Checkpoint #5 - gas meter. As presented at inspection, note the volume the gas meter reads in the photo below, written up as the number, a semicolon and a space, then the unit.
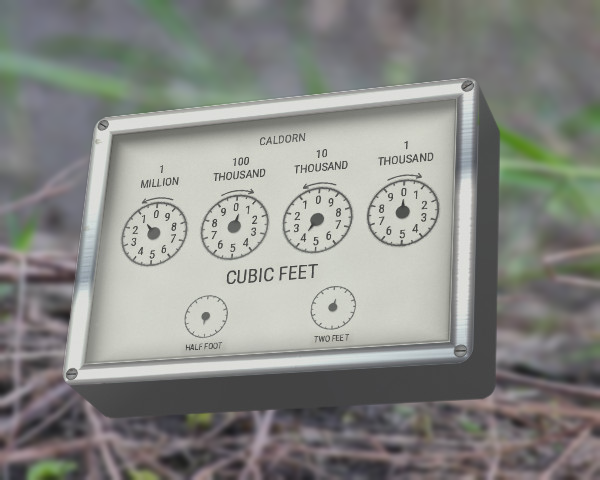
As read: 104000; ft³
